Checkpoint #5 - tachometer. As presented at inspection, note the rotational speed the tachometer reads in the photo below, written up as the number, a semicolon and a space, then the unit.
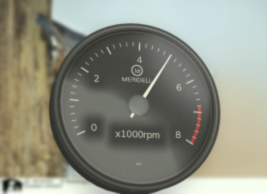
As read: 5000; rpm
